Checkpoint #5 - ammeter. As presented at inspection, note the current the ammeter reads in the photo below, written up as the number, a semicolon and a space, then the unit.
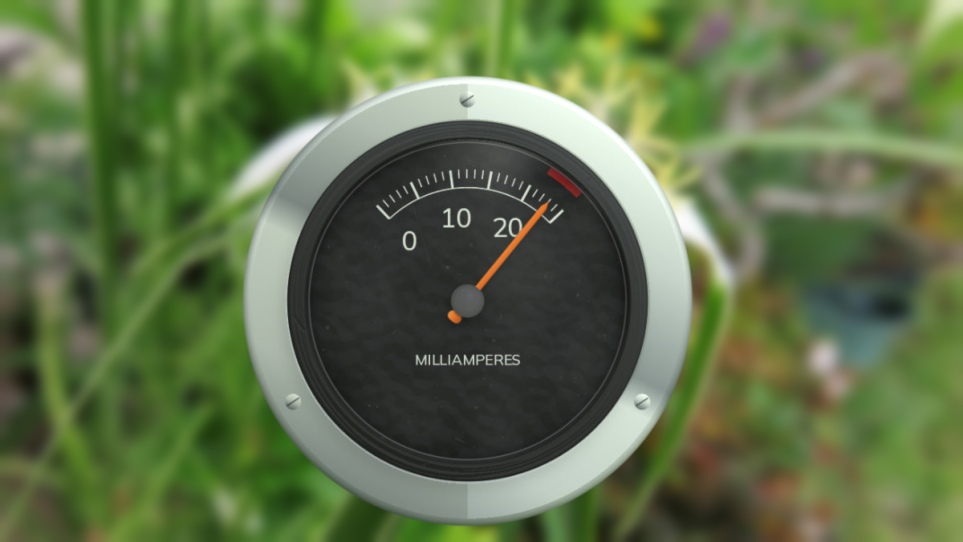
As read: 23; mA
